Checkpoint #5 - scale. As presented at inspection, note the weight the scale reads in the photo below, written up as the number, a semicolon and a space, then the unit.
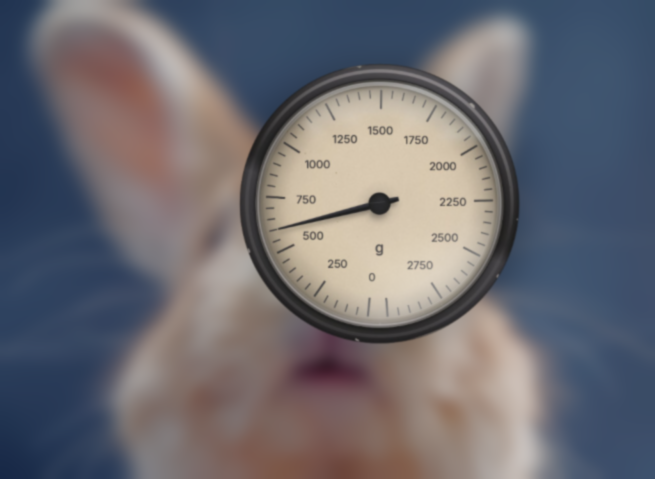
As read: 600; g
